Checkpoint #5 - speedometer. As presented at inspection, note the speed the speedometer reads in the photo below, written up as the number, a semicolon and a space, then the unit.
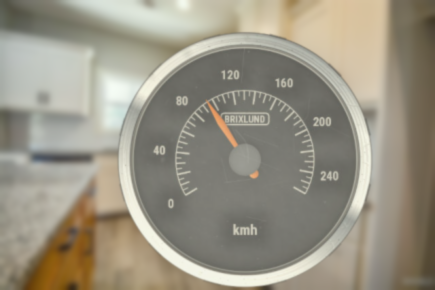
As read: 95; km/h
